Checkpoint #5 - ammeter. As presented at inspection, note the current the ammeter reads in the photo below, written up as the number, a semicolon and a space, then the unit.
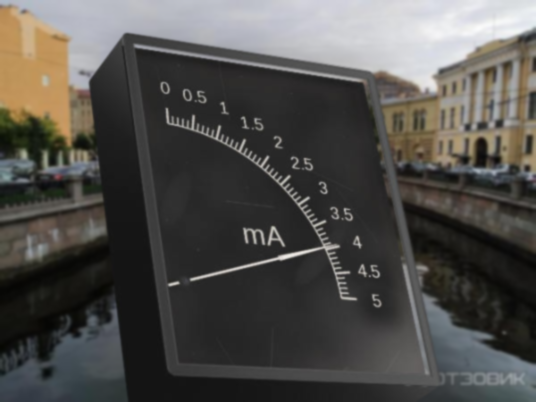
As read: 4; mA
